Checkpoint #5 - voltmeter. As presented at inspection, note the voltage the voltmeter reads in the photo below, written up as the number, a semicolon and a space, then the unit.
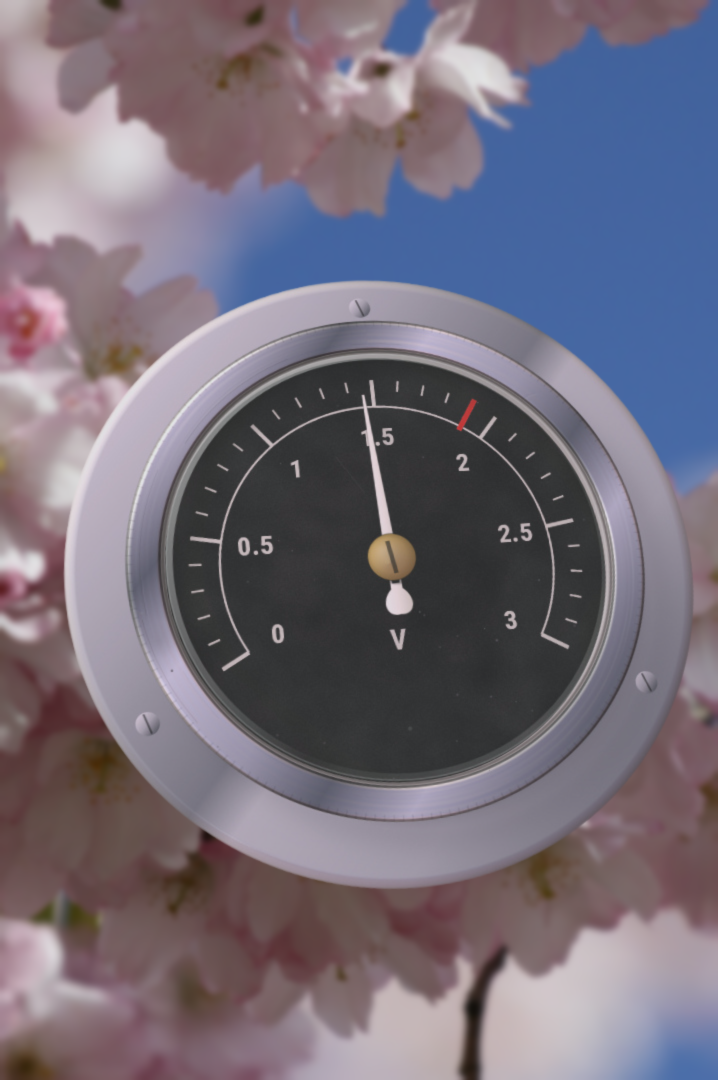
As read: 1.45; V
